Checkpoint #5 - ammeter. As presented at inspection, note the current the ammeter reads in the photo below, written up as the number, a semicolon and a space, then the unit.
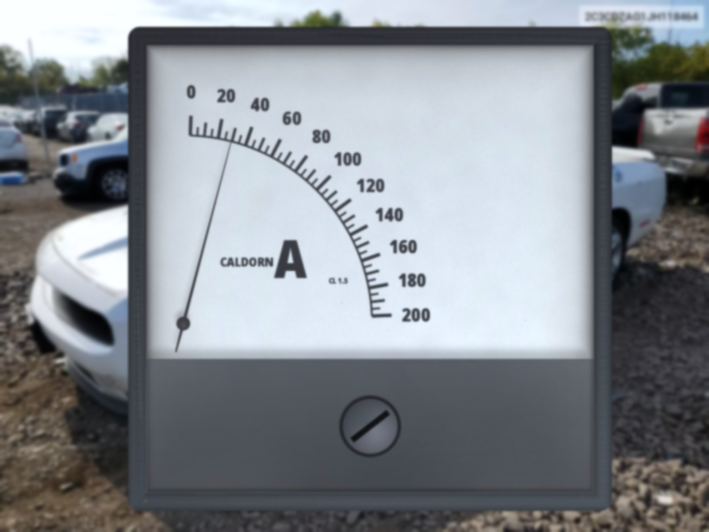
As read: 30; A
